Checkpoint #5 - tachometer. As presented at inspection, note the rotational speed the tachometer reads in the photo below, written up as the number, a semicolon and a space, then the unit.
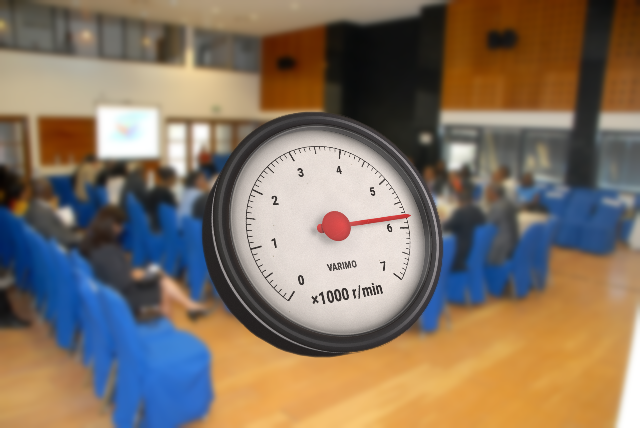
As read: 5800; rpm
